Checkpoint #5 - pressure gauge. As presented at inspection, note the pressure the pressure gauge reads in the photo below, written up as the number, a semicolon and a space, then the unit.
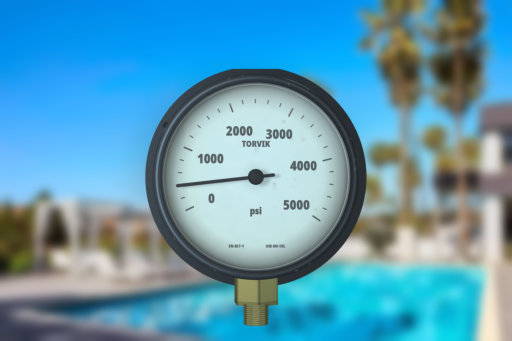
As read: 400; psi
